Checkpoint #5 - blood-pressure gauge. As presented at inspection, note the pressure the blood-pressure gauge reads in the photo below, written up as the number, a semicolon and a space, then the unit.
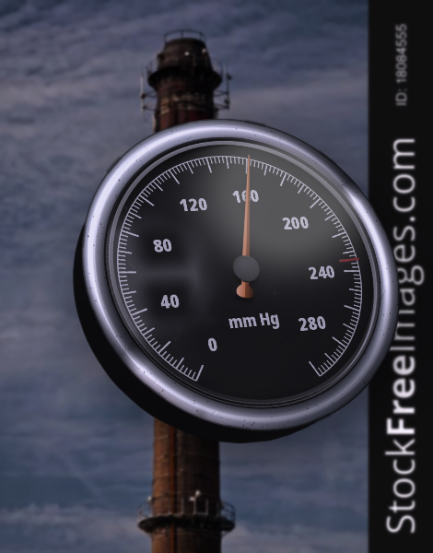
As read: 160; mmHg
